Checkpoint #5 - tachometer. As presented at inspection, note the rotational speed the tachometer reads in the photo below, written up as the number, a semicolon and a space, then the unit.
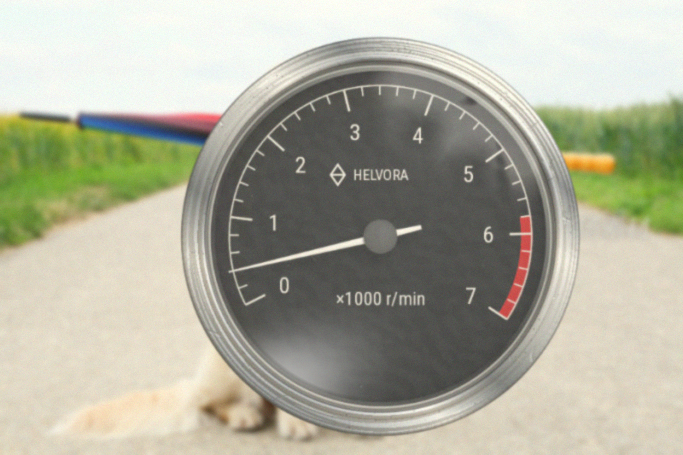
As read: 400; rpm
